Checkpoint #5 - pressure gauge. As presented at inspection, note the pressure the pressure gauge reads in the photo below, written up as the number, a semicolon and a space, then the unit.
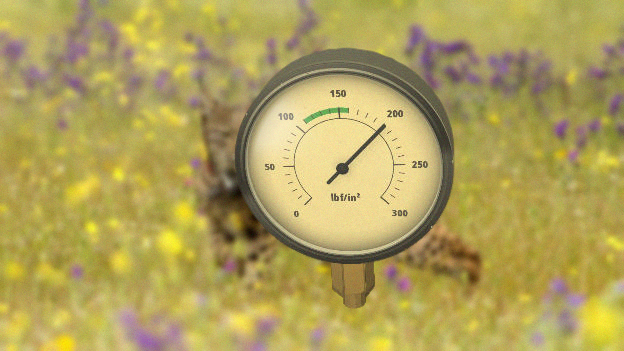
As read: 200; psi
